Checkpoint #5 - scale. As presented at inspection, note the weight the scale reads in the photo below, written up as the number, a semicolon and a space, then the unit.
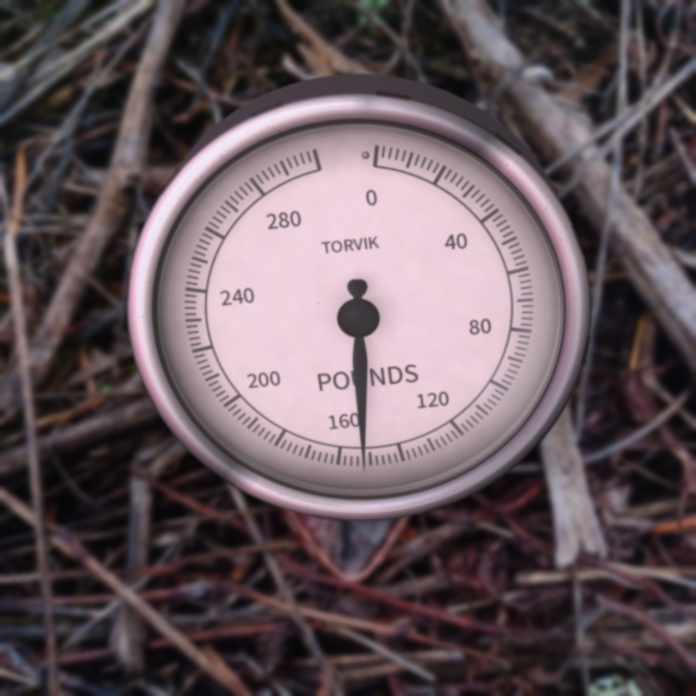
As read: 152; lb
